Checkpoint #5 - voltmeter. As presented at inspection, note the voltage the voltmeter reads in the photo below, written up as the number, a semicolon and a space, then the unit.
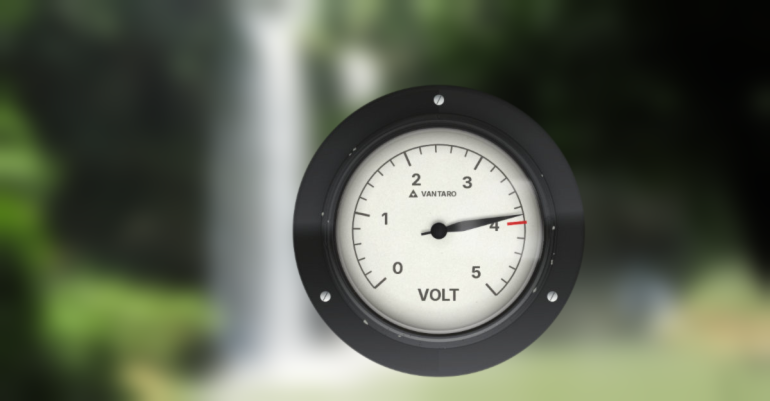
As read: 3.9; V
